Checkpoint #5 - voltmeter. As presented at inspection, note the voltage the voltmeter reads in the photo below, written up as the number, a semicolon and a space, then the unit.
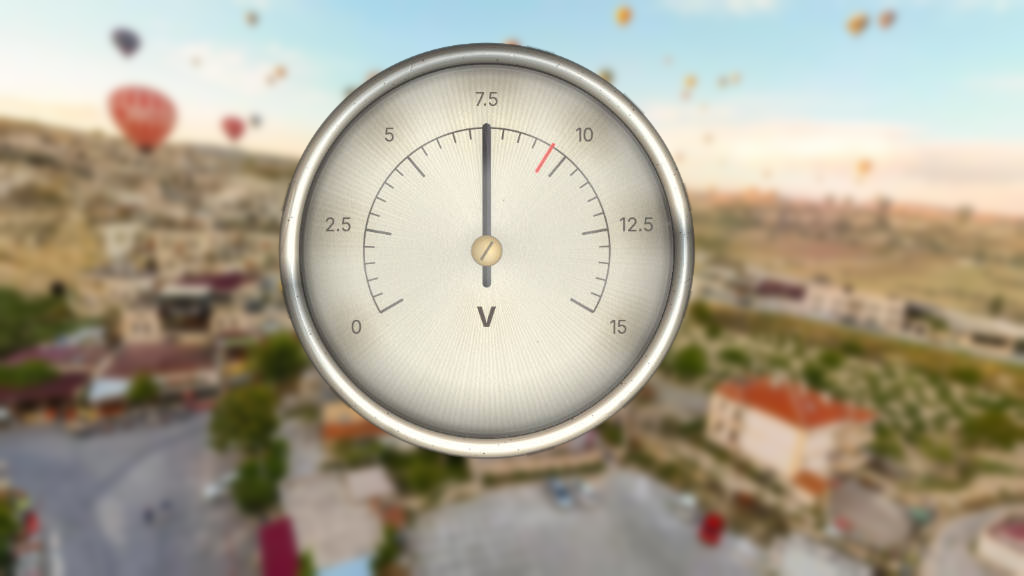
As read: 7.5; V
